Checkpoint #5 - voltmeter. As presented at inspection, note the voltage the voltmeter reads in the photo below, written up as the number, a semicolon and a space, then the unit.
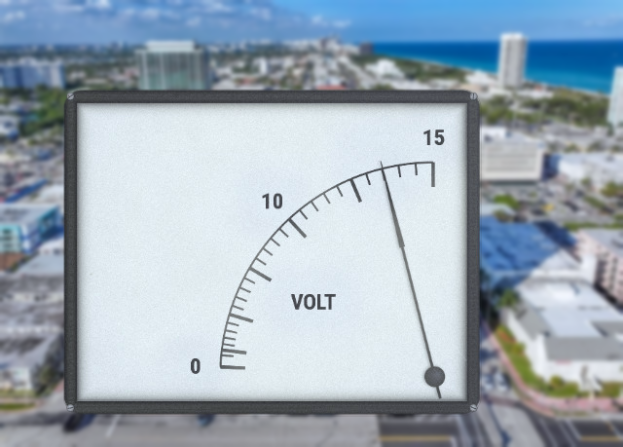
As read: 13.5; V
